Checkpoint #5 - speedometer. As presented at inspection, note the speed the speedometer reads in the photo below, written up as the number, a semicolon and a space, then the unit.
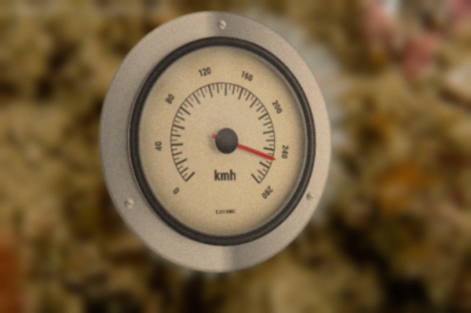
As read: 250; km/h
